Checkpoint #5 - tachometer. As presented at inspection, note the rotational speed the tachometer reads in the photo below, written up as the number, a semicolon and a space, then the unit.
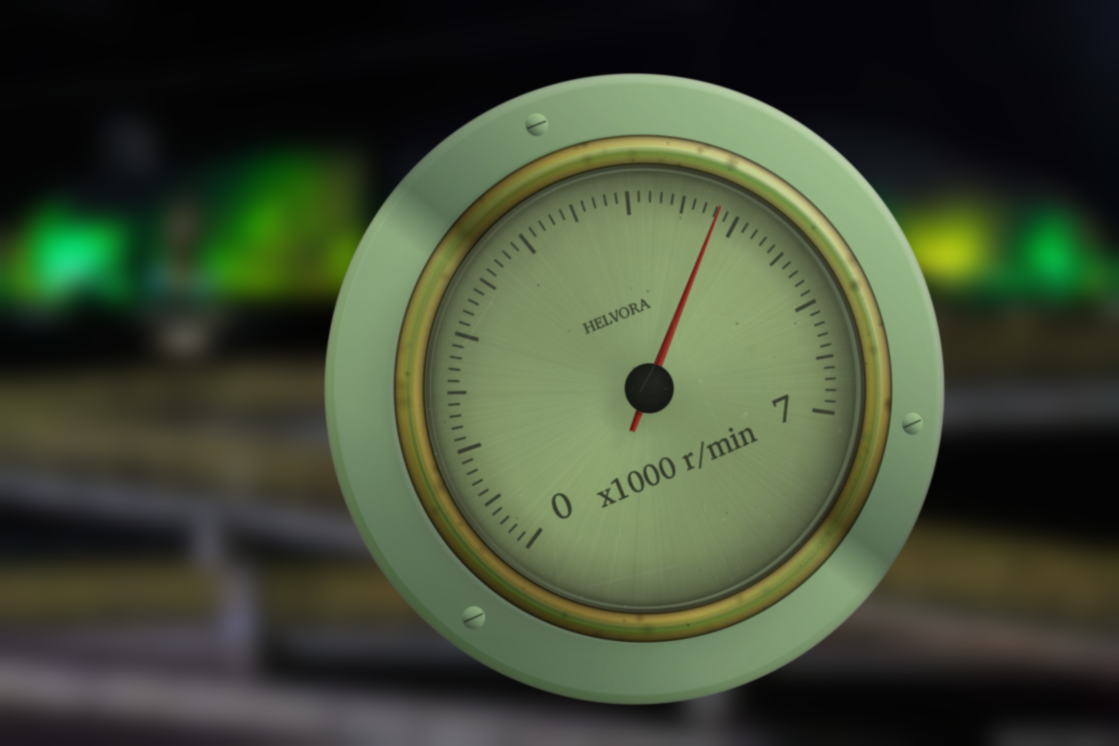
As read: 4800; rpm
